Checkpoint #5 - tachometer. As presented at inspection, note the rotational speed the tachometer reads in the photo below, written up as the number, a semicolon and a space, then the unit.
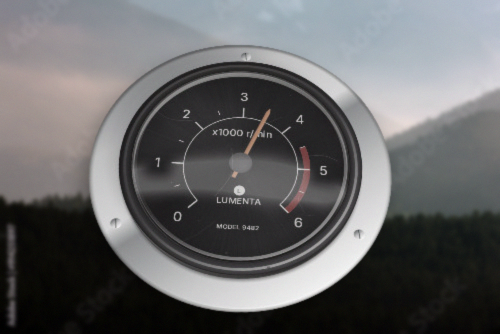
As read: 3500; rpm
